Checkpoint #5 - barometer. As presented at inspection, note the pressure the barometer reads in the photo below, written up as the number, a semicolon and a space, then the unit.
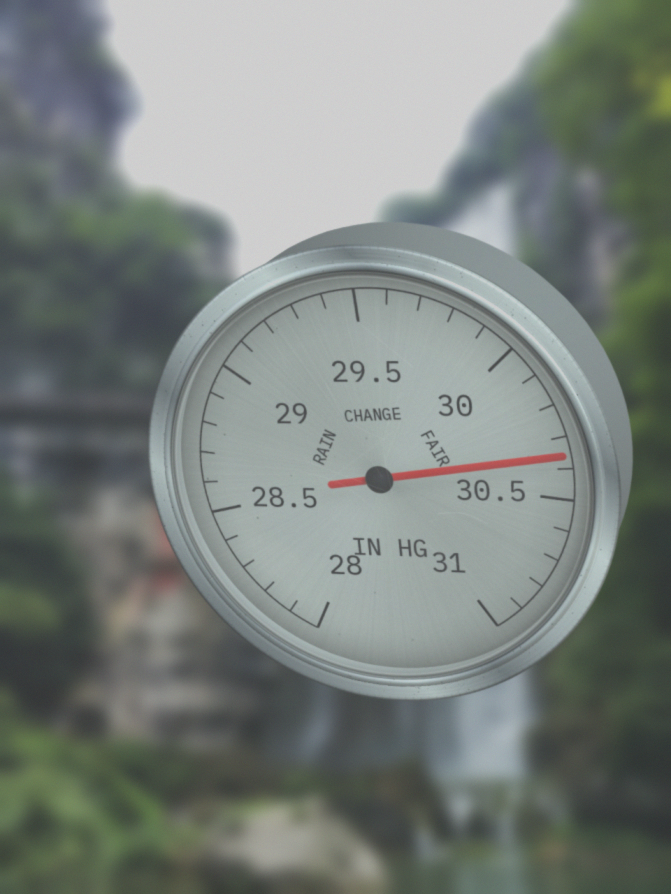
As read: 30.35; inHg
